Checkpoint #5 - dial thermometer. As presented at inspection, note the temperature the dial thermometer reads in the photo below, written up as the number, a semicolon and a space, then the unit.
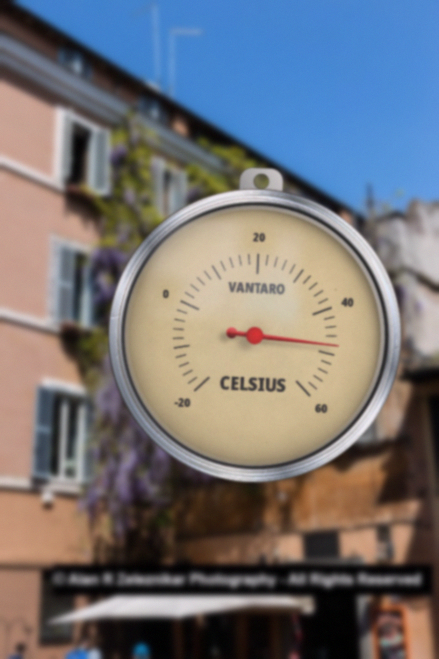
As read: 48; °C
